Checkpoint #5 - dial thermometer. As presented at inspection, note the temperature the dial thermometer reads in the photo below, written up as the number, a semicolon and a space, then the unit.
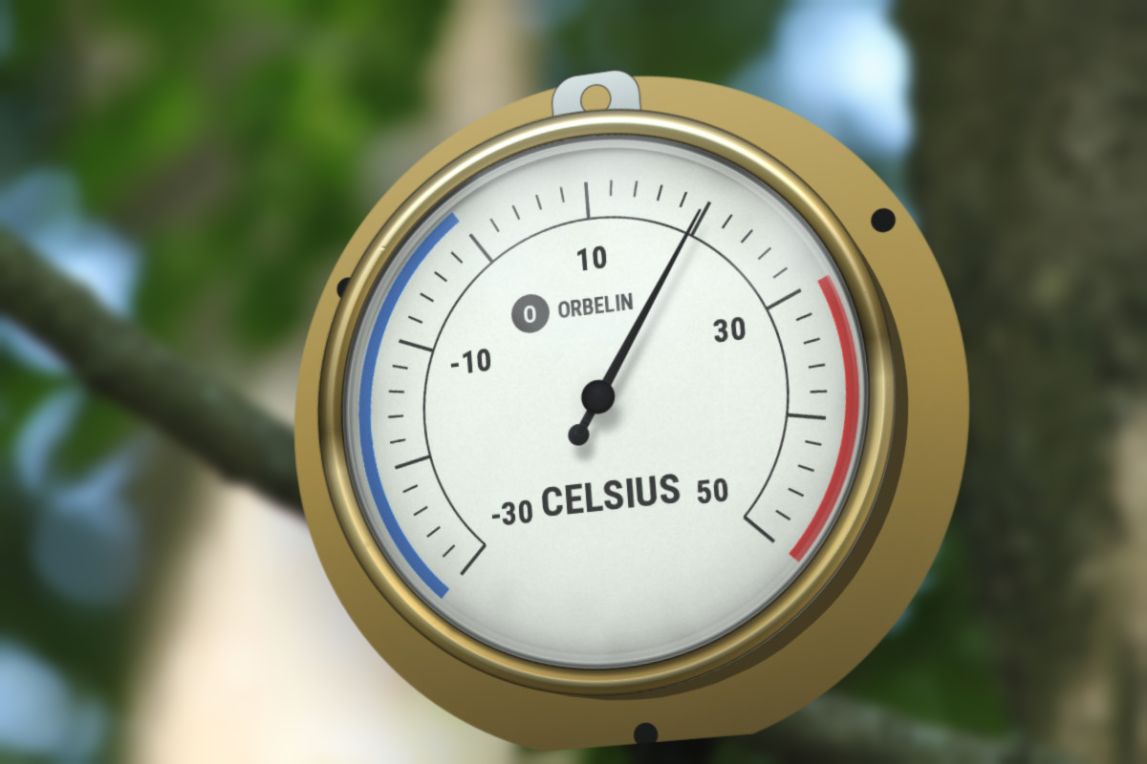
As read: 20; °C
